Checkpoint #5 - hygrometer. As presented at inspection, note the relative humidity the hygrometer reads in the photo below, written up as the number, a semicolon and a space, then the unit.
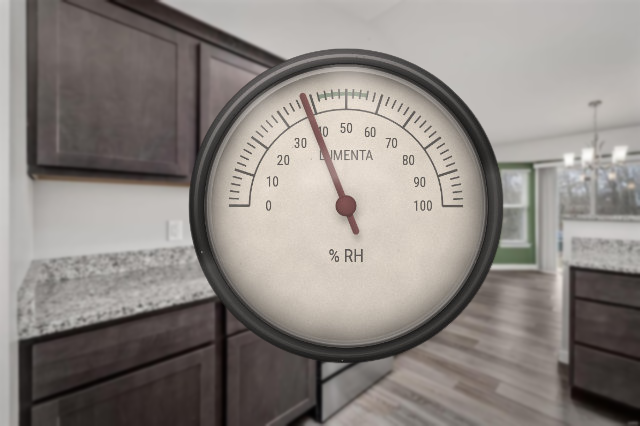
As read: 38; %
